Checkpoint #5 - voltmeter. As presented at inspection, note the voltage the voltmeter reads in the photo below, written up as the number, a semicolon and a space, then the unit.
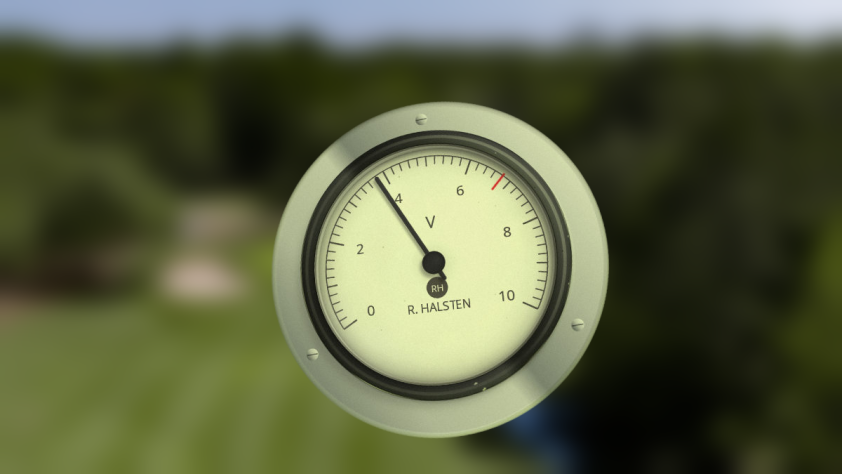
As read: 3.8; V
